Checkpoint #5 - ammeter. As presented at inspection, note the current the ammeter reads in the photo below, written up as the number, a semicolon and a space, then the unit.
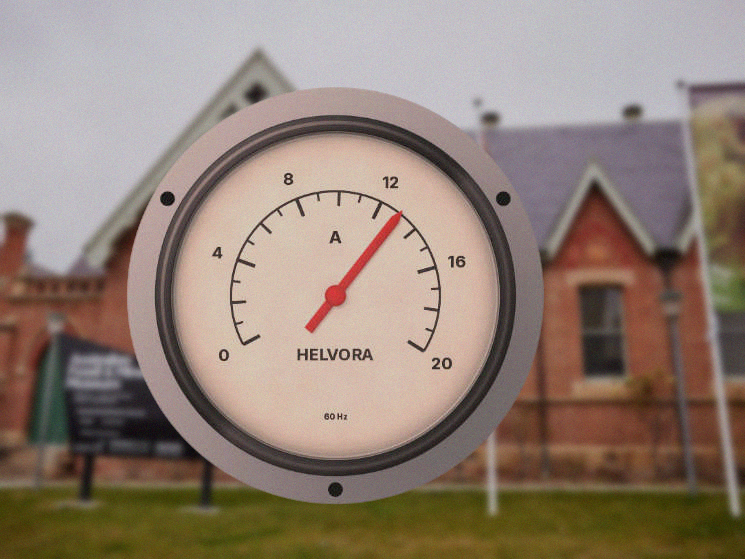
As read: 13; A
